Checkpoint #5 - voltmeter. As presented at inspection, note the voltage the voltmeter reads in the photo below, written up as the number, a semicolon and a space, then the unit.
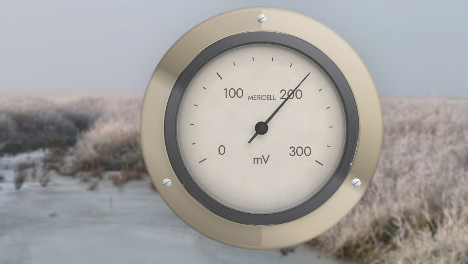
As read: 200; mV
